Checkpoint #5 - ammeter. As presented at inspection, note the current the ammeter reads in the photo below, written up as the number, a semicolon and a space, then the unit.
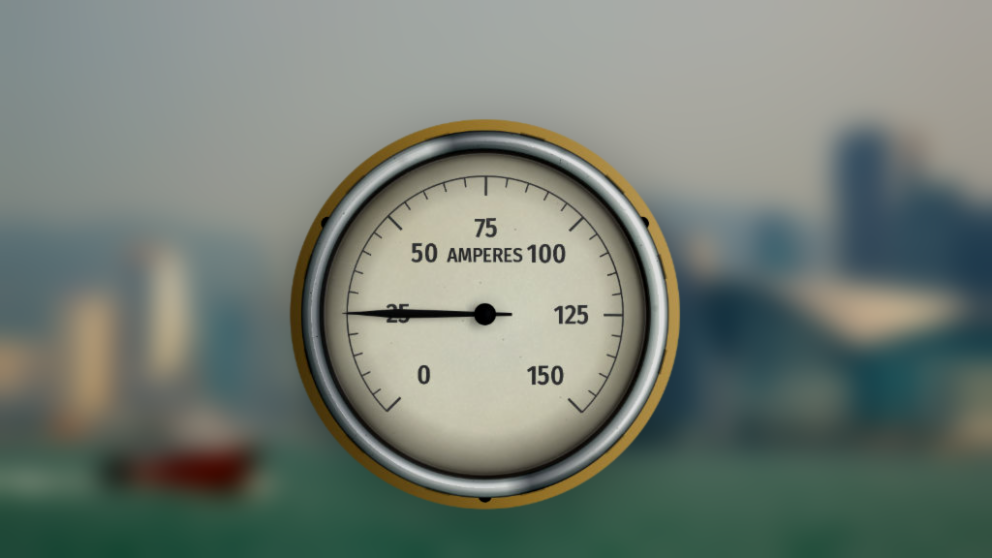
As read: 25; A
